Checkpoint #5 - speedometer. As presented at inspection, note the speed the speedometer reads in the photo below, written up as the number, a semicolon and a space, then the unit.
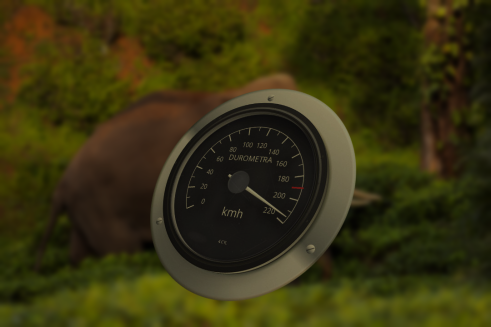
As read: 215; km/h
